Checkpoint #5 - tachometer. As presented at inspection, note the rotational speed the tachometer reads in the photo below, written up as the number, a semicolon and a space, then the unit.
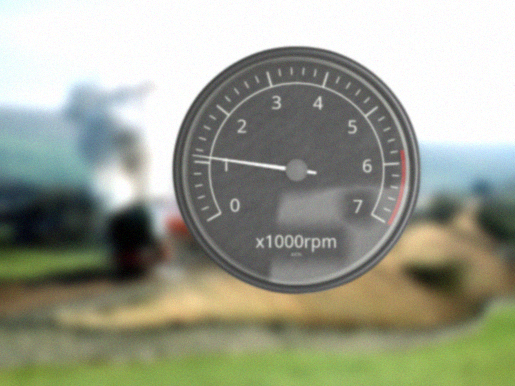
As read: 1100; rpm
